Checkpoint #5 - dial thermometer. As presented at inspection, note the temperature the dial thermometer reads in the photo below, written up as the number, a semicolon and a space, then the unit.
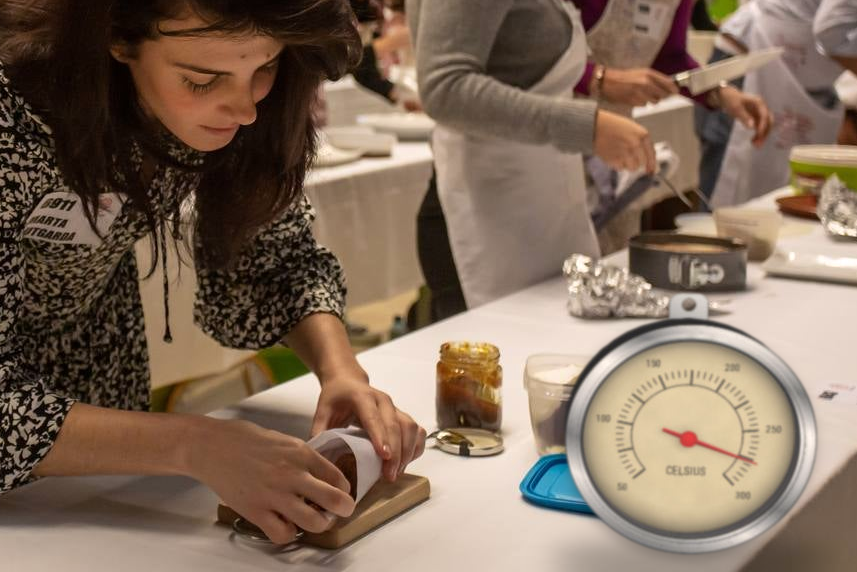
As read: 275; °C
